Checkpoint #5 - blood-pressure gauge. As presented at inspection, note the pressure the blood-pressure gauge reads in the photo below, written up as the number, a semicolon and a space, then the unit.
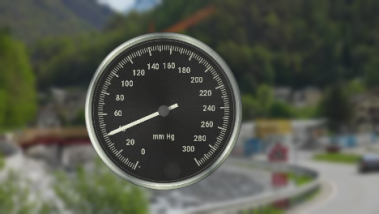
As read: 40; mmHg
